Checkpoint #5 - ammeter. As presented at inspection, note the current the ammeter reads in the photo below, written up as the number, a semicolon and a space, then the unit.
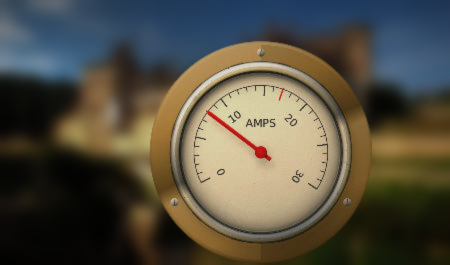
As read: 8; A
